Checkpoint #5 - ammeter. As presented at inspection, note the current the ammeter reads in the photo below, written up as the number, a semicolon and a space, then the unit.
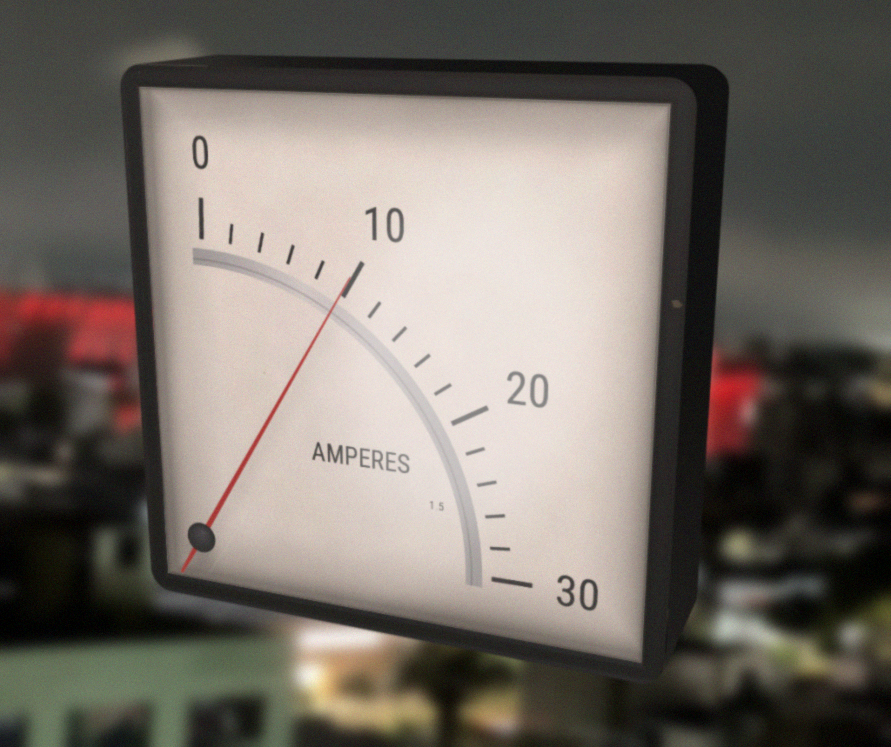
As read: 10; A
